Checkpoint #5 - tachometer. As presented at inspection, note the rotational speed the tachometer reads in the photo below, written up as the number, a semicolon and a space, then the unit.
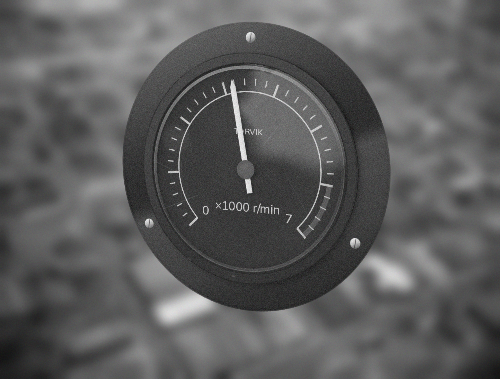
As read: 3200; rpm
